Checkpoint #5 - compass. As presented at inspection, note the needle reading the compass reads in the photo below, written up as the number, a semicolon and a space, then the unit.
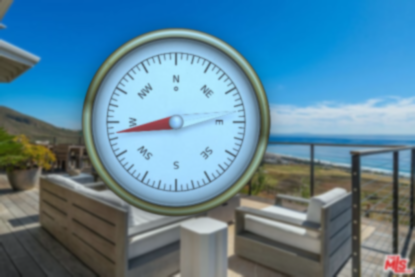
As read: 260; °
